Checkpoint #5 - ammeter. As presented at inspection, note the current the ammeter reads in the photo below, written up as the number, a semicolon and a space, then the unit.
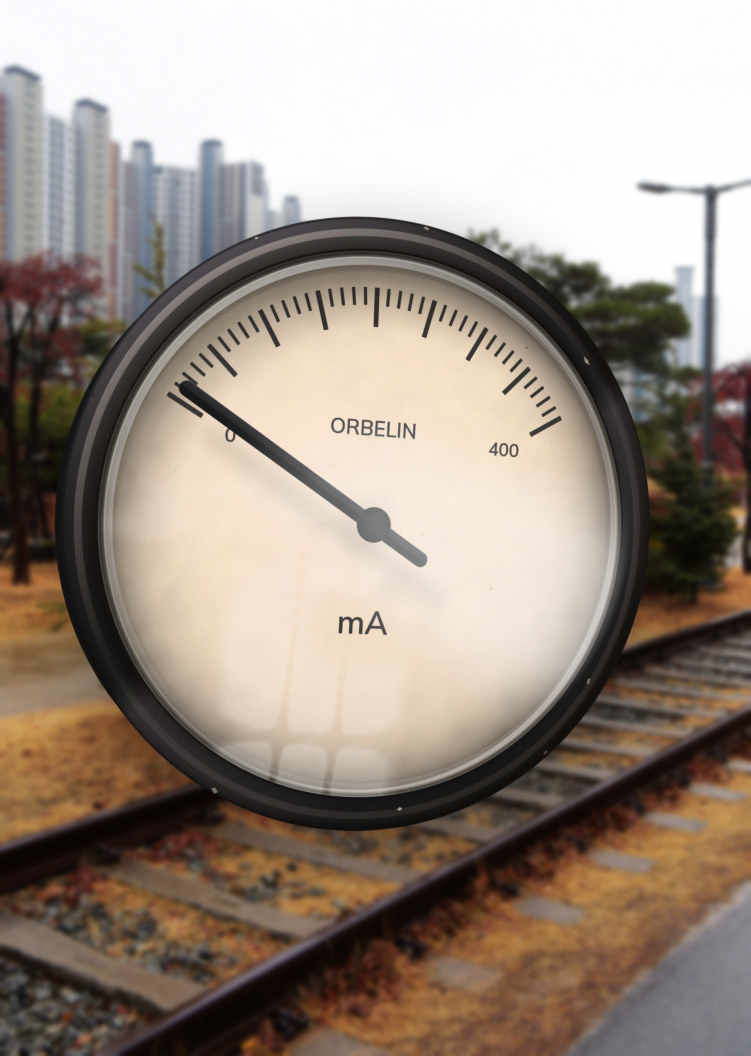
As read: 10; mA
